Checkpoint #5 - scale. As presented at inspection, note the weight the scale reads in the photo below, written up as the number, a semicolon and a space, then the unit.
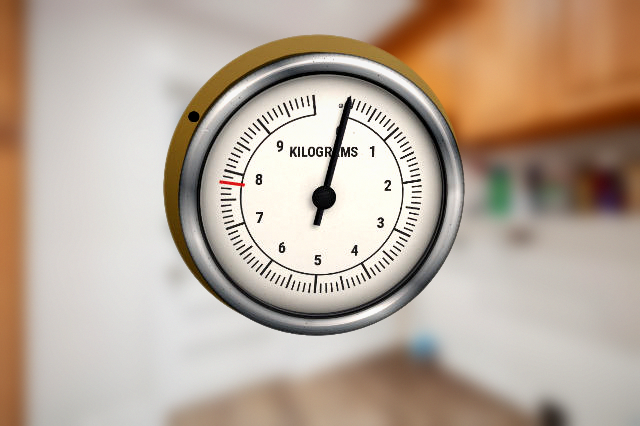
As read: 0; kg
